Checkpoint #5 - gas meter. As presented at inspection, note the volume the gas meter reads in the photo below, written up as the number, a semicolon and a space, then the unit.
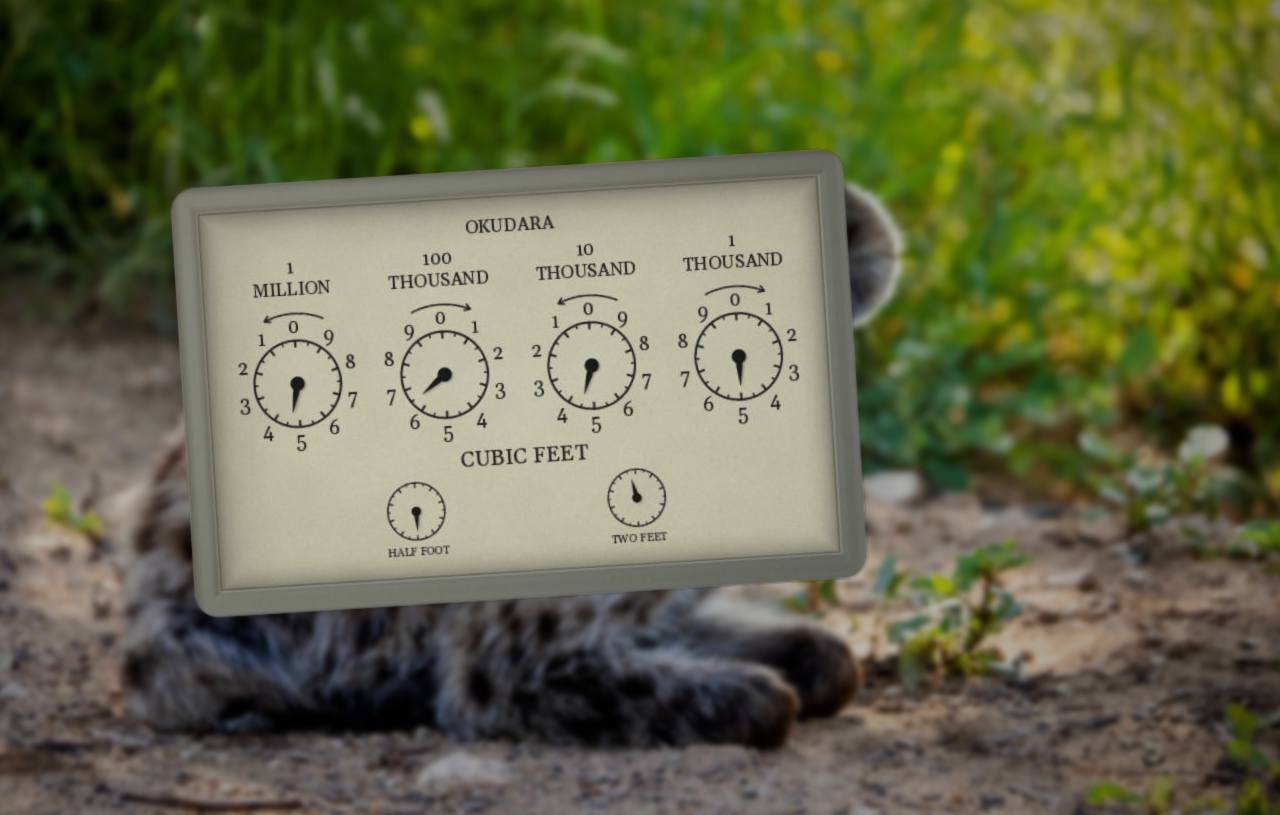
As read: 464500; ft³
